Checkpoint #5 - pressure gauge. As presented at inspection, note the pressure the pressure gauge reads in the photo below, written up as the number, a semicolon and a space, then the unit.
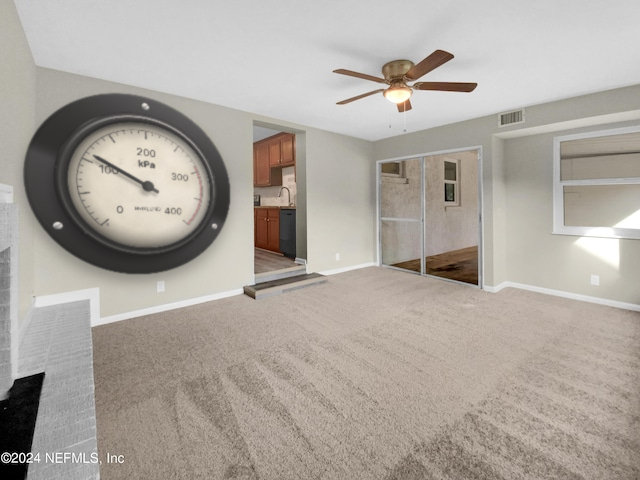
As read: 110; kPa
